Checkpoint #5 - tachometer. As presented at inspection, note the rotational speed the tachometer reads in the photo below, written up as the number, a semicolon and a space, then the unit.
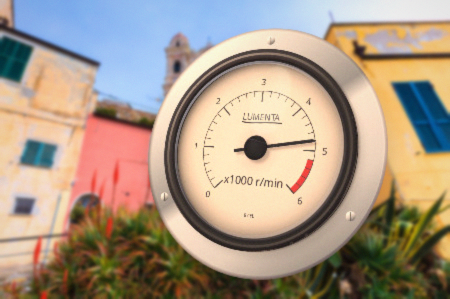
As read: 4800; rpm
